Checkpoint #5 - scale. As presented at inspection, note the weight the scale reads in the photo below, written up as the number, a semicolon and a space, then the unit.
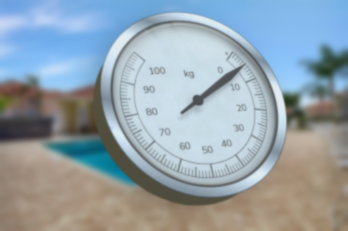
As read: 5; kg
